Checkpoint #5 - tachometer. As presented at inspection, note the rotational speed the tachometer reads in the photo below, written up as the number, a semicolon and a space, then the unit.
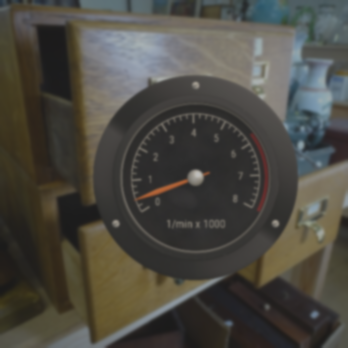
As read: 400; rpm
